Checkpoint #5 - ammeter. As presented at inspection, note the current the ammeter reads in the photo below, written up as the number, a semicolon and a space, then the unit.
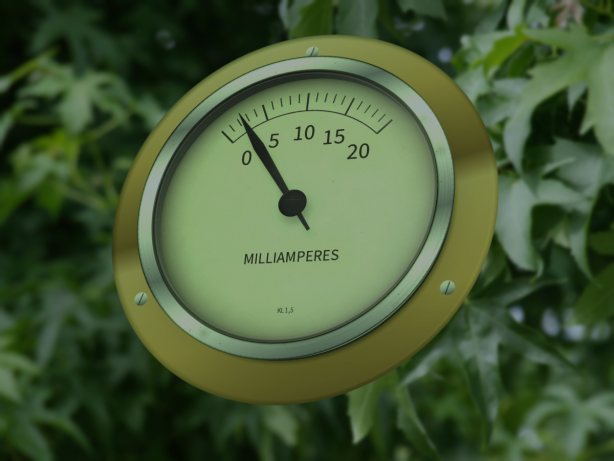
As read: 2.5; mA
